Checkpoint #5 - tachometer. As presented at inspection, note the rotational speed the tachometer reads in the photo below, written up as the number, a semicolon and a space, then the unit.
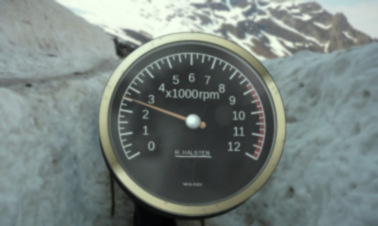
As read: 2500; rpm
